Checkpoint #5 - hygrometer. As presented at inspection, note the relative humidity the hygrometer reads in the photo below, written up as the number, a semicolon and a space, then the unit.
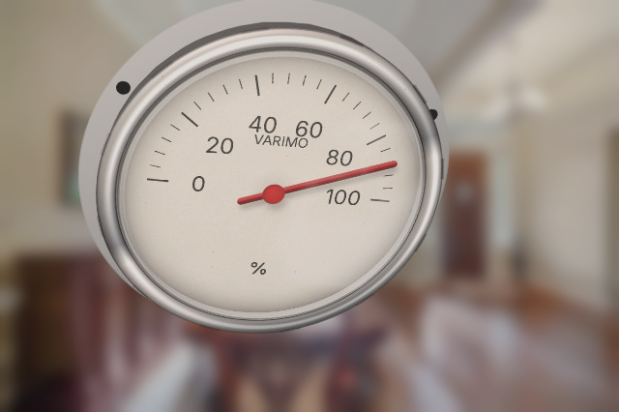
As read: 88; %
